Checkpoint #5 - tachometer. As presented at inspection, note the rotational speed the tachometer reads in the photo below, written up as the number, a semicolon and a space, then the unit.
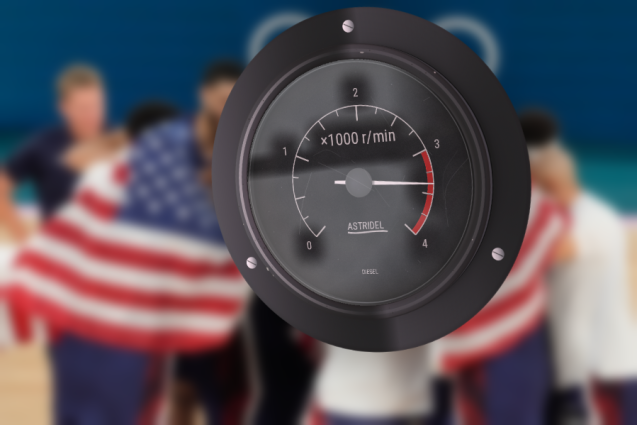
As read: 3375; rpm
